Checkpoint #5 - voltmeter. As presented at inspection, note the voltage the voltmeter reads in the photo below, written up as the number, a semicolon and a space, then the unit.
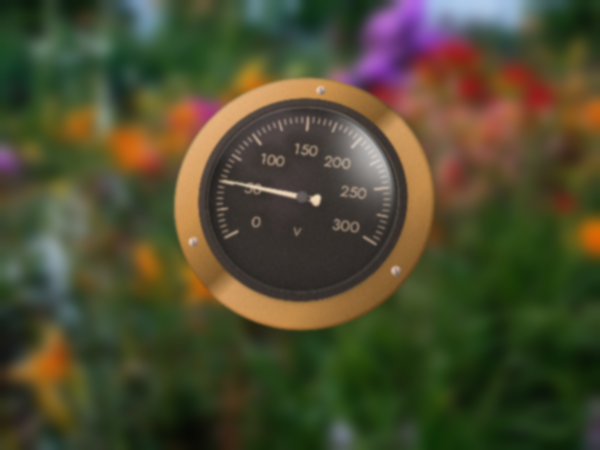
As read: 50; V
